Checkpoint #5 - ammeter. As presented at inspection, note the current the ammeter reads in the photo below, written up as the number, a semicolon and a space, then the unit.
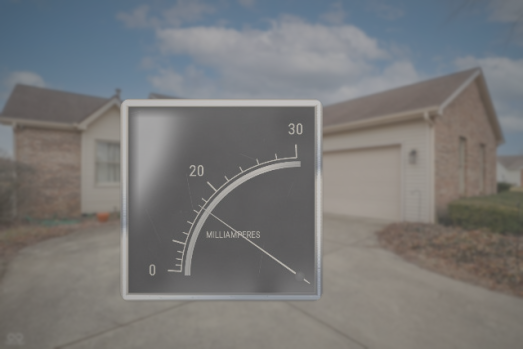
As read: 17; mA
